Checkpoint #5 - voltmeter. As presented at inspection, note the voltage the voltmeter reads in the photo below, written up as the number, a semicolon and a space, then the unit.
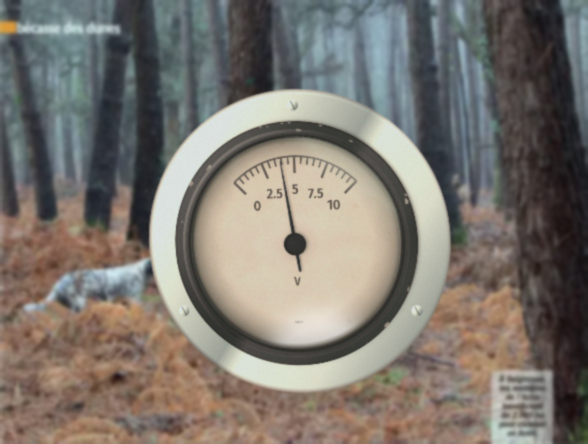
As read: 4; V
